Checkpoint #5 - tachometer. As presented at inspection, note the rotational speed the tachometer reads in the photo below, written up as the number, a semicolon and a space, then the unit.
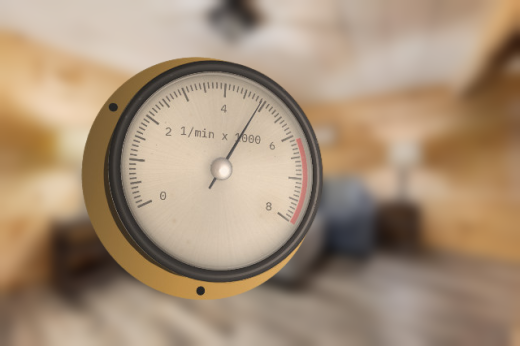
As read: 4900; rpm
